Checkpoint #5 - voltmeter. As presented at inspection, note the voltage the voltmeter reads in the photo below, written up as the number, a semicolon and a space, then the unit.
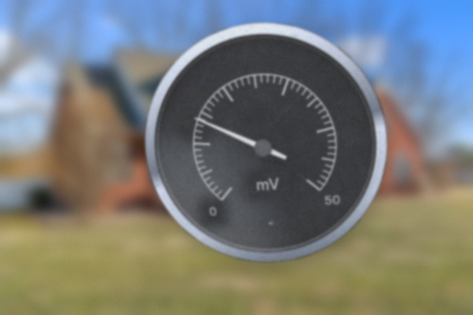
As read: 14; mV
